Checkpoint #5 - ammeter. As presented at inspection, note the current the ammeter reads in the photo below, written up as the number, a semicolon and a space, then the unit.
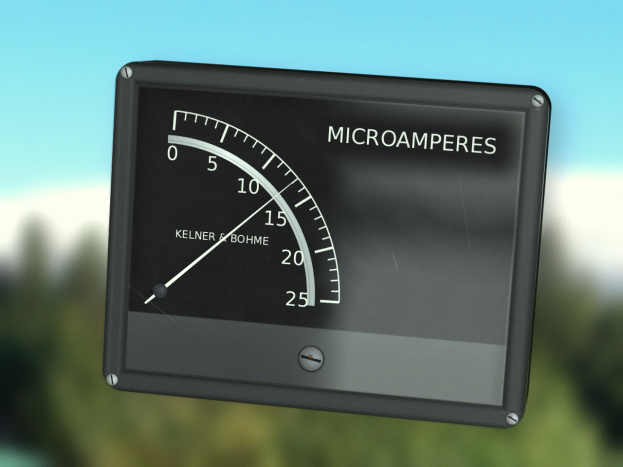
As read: 13; µA
